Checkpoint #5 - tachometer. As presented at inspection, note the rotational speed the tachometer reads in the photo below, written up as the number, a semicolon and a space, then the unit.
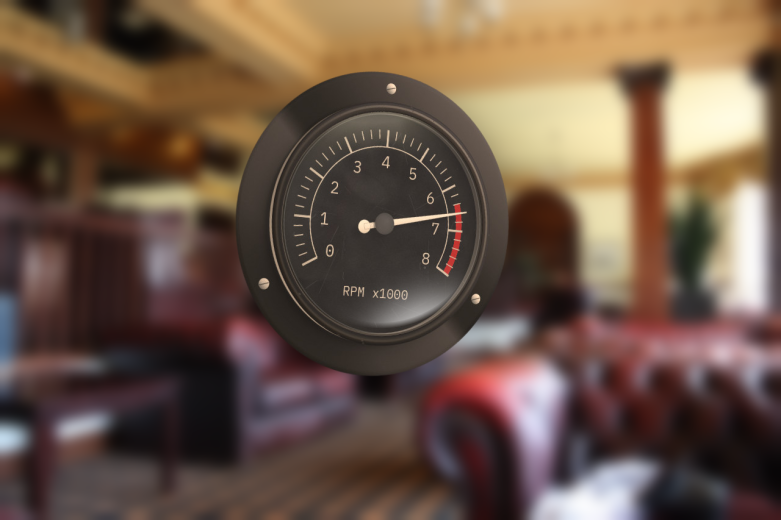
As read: 6600; rpm
